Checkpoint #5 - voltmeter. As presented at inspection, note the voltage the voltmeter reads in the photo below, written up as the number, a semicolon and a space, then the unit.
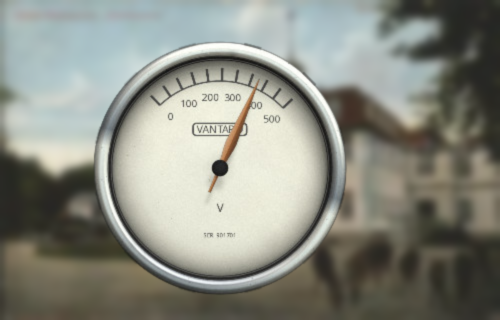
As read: 375; V
